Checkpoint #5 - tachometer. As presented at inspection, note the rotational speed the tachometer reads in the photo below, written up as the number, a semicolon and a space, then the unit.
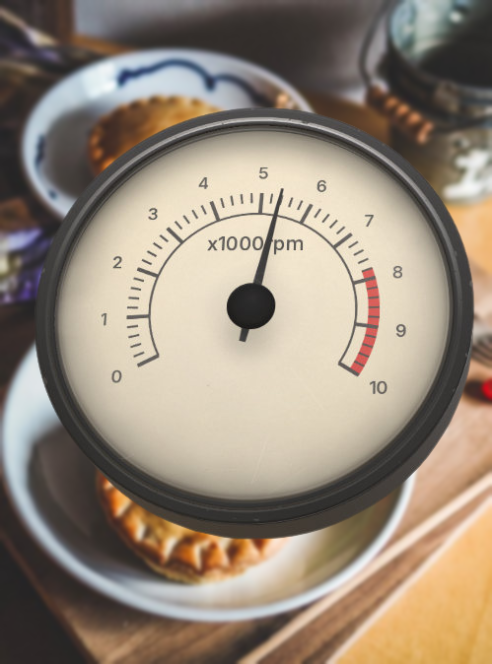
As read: 5400; rpm
